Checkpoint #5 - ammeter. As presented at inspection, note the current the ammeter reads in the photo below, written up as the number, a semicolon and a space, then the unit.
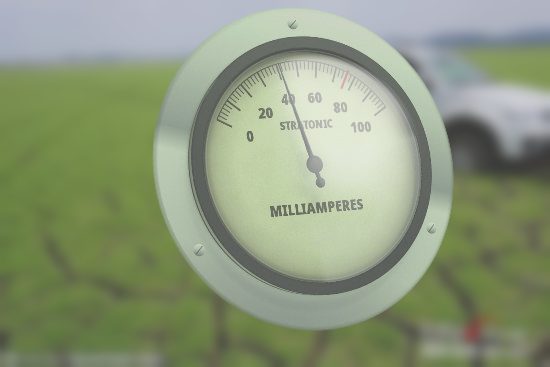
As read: 40; mA
